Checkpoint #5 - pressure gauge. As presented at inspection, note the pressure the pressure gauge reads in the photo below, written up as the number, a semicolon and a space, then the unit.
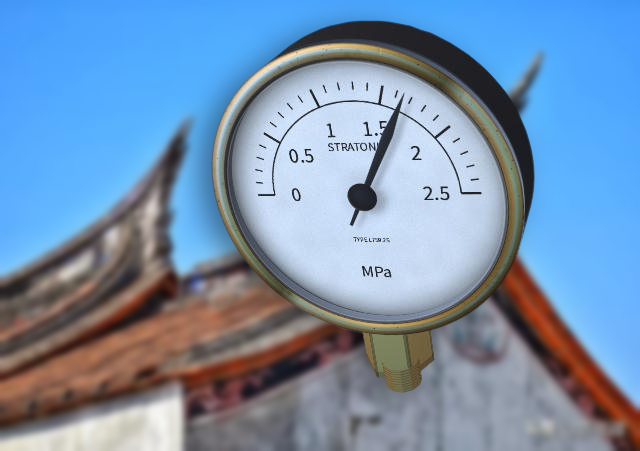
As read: 1.65; MPa
